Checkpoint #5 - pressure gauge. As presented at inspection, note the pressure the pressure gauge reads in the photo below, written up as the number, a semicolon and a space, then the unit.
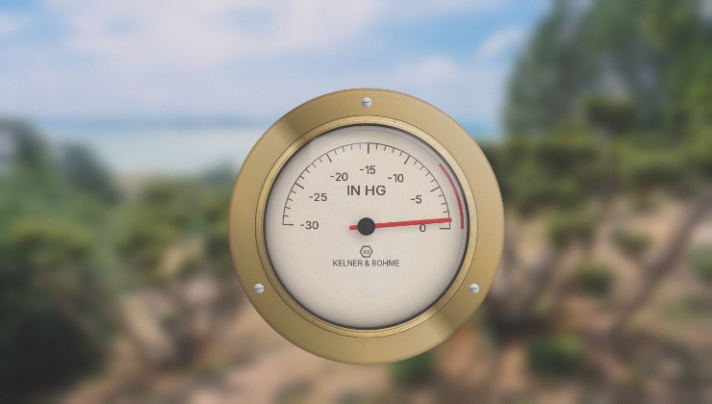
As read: -1; inHg
